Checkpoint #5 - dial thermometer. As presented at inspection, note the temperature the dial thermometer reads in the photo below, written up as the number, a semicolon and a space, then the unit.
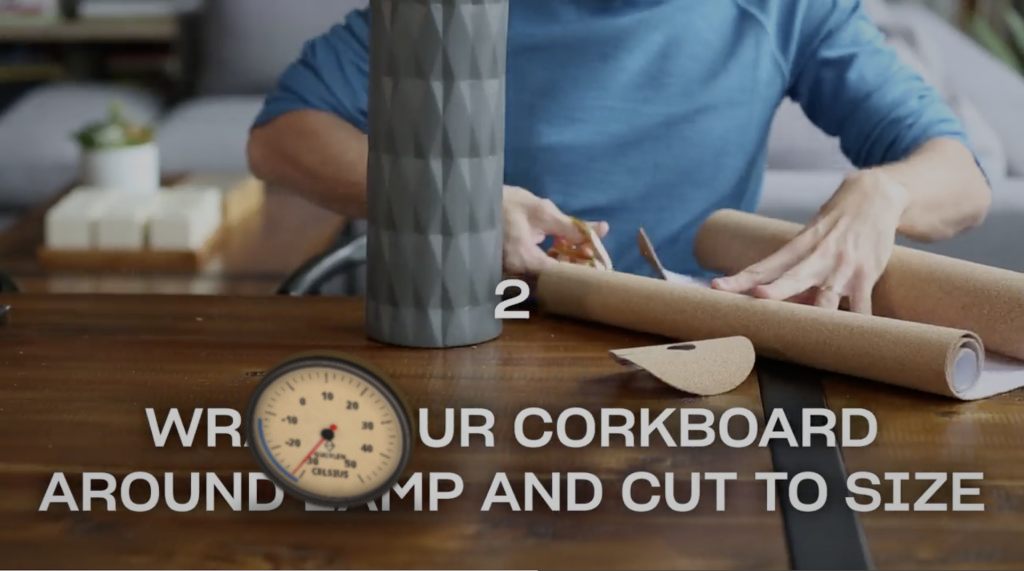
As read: -28; °C
